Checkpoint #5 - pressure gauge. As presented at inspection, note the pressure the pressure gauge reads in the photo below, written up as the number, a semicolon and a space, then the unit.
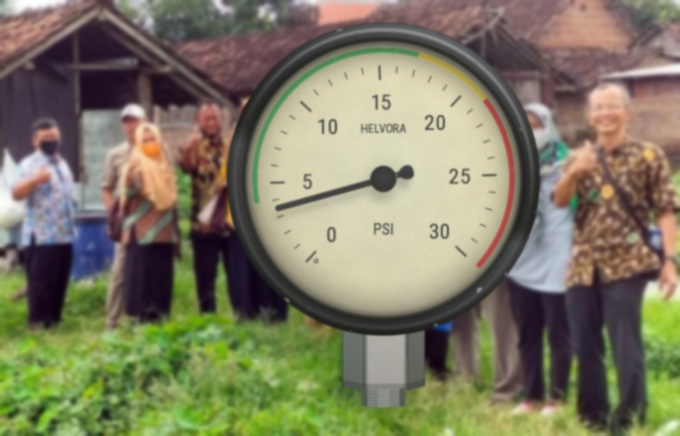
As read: 3.5; psi
